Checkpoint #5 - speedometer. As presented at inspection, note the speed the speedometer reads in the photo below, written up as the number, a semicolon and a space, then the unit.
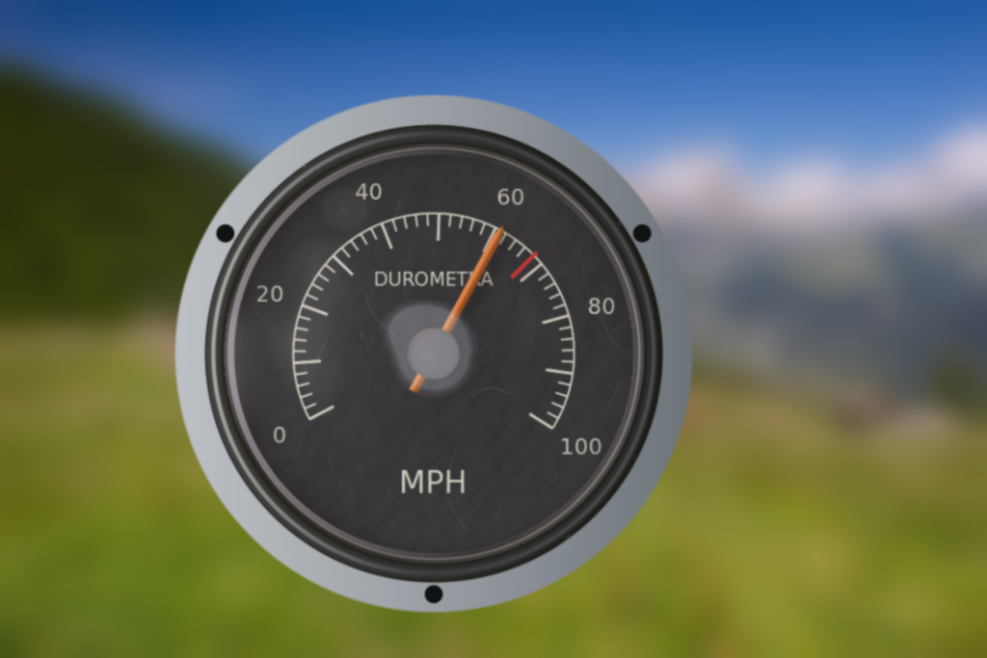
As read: 61; mph
